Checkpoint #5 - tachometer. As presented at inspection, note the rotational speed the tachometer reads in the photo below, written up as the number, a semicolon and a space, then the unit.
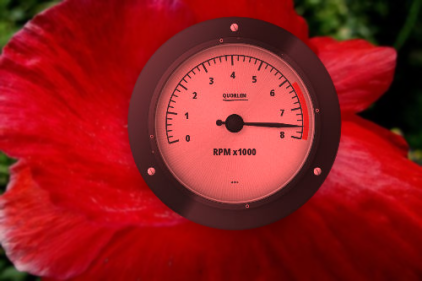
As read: 7600; rpm
